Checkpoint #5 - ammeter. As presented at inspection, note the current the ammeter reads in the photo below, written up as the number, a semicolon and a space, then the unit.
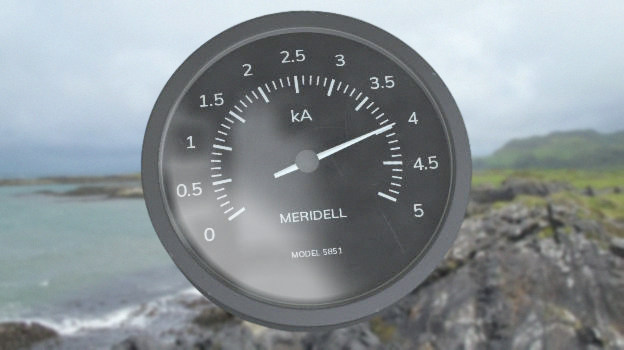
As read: 4; kA
